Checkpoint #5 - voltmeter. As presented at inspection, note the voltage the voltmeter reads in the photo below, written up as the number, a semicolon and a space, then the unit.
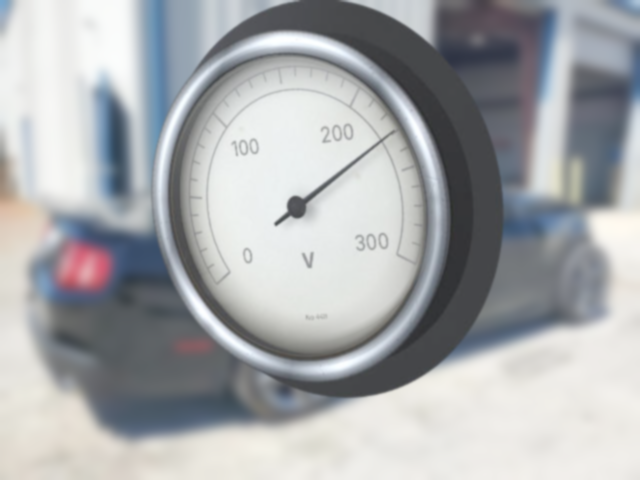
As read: 230; V
